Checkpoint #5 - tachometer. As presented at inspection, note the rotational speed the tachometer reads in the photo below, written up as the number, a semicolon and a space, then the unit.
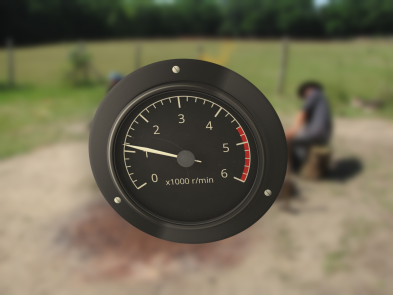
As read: 1200; rpm
